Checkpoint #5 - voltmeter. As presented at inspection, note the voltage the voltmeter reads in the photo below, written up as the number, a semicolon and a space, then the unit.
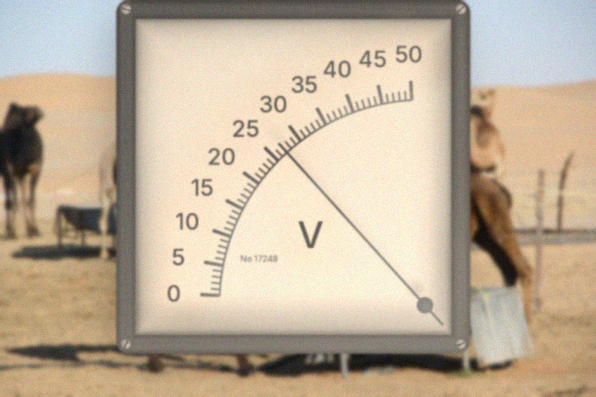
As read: 27; V
